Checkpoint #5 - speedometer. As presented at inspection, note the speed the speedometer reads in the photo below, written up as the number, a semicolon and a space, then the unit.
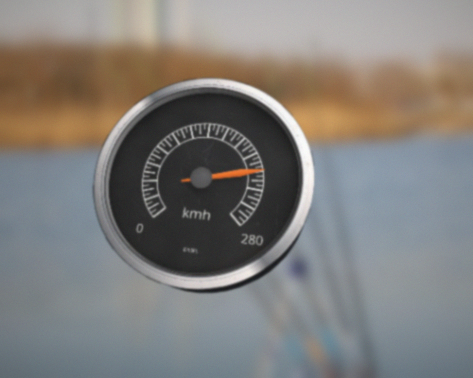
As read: 220; km/h
